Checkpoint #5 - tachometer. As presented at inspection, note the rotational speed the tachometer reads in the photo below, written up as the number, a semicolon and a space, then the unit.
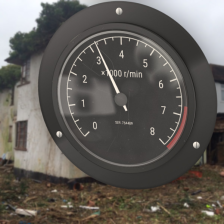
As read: 3250; rpm
